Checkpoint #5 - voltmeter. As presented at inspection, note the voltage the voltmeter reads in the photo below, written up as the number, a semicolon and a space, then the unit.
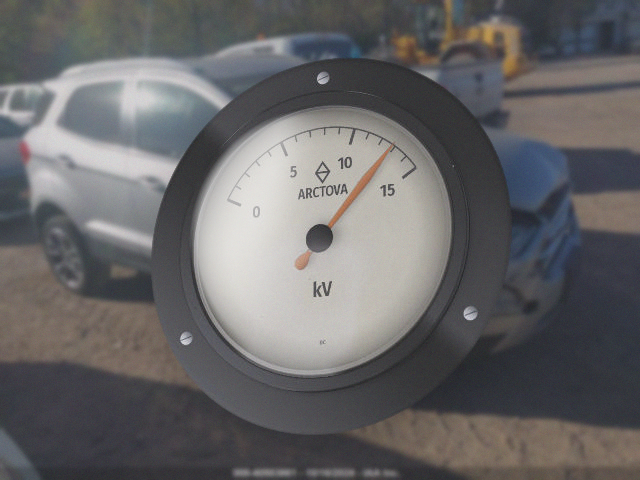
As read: 13; kV
